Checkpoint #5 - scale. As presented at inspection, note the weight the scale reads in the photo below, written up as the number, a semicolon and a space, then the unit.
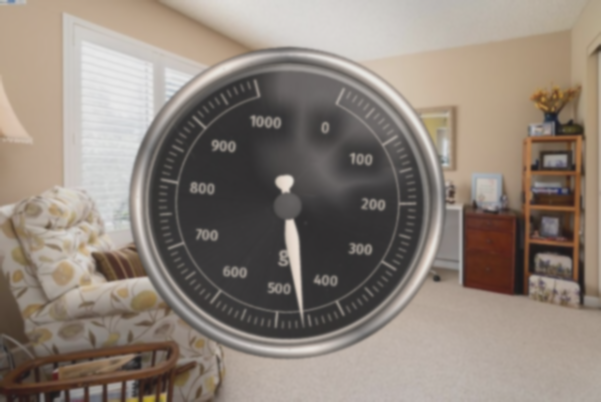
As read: 460; g
